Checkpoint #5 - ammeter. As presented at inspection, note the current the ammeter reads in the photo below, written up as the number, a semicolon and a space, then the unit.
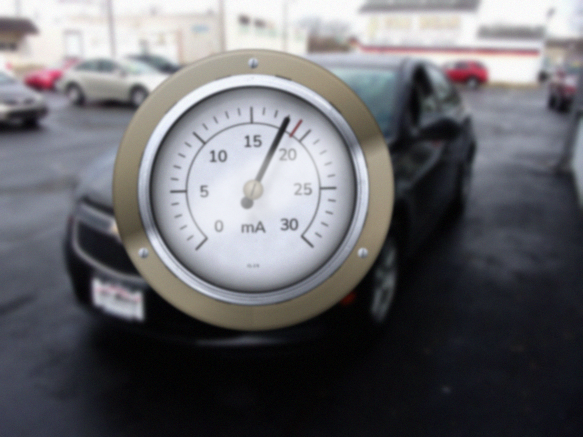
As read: 18; mA
